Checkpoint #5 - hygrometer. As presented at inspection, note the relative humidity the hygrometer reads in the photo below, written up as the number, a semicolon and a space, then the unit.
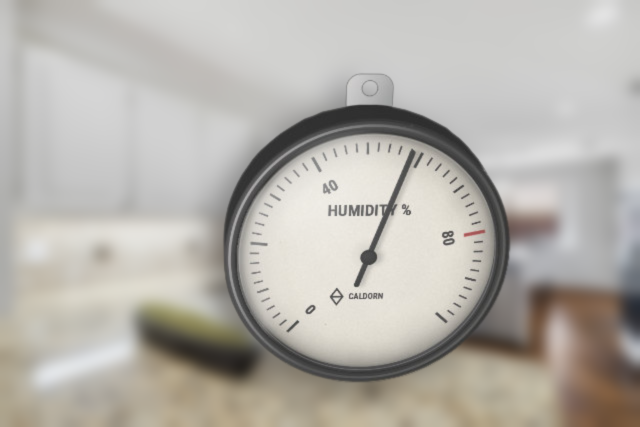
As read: 58; %
